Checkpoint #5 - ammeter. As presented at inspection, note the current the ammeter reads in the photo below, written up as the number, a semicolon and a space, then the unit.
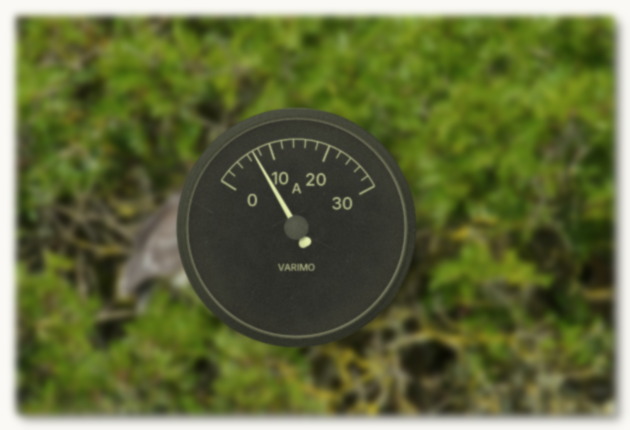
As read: 7; A
